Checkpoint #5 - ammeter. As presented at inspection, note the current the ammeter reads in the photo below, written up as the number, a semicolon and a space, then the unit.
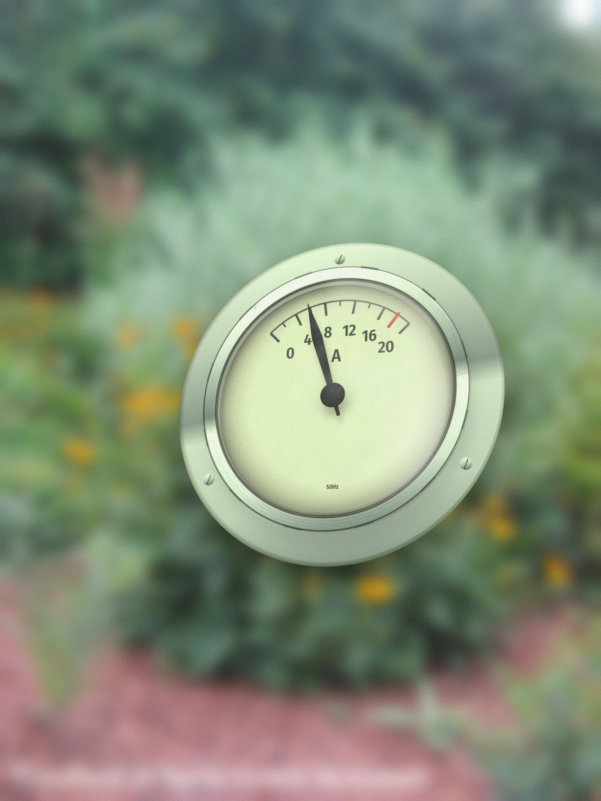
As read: 6; A
